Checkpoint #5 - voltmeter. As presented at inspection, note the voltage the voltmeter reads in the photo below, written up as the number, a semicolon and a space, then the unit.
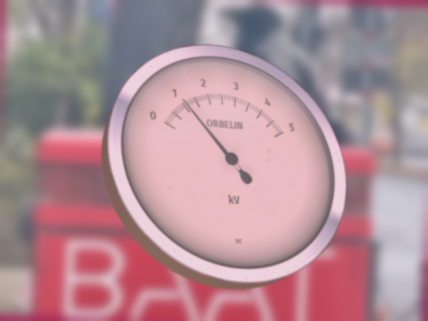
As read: 1; kV
